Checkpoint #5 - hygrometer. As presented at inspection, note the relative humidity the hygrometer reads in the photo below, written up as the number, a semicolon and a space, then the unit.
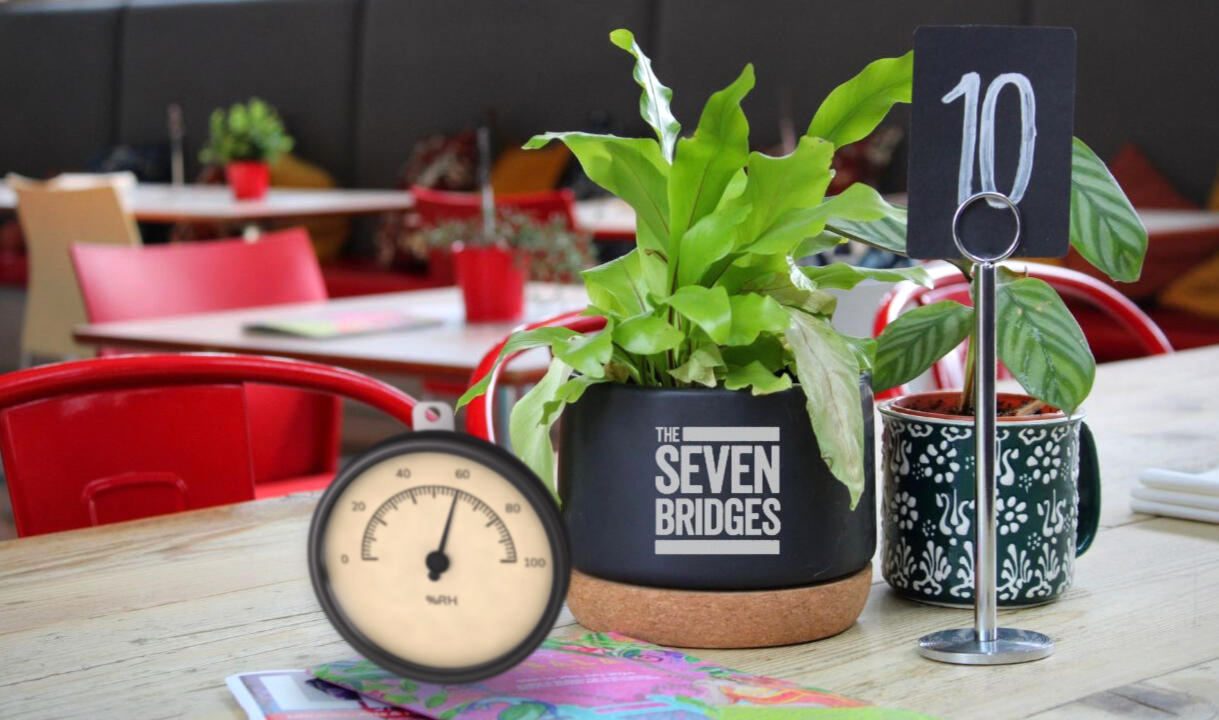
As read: 60; %
